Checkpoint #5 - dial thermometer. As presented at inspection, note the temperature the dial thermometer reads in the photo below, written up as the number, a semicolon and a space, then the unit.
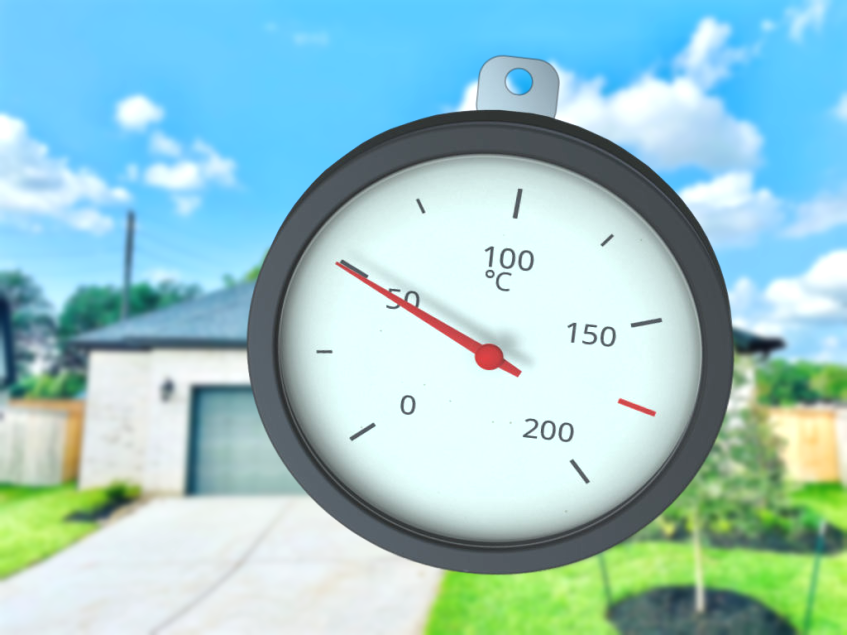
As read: 50; °C
